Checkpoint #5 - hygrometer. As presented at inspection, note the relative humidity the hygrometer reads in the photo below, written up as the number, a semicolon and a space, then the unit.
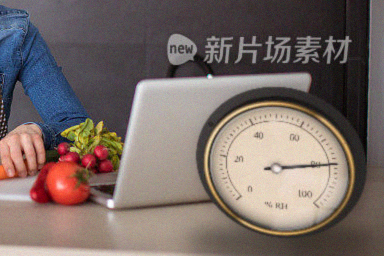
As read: 80; %
